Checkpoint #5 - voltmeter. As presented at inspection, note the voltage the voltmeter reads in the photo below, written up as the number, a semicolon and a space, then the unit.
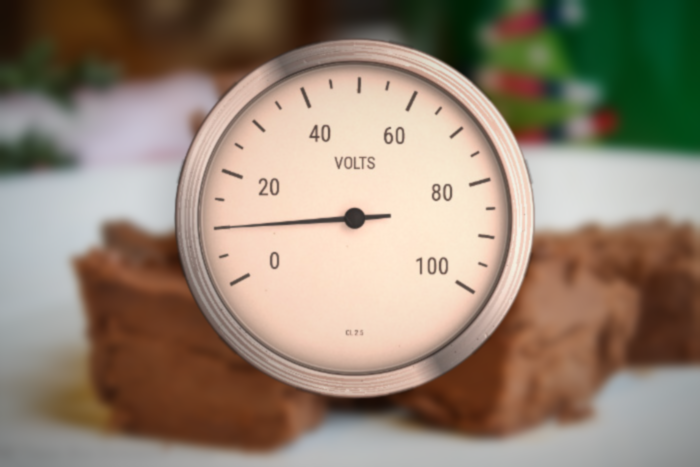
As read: 10; V
